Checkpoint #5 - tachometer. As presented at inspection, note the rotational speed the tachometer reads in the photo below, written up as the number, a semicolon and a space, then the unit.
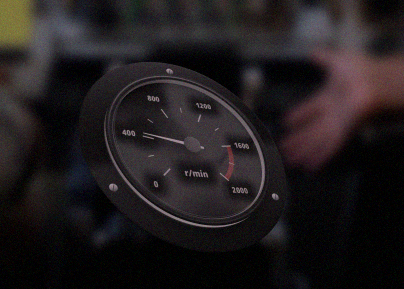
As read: 400; rpm
